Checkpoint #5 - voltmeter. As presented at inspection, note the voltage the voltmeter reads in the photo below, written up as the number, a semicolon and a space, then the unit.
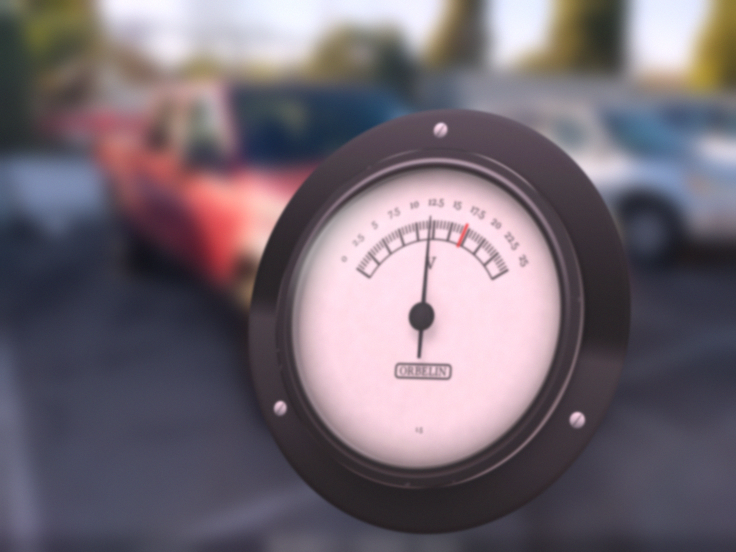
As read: 12.5; V
